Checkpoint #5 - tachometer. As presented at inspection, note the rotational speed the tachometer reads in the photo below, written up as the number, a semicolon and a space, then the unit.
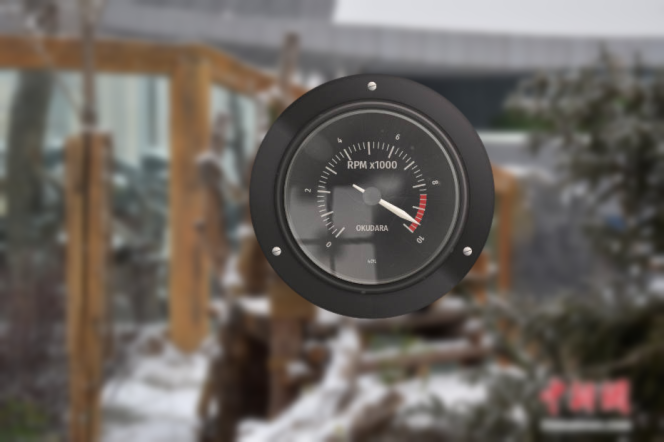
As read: 9600; rpm
